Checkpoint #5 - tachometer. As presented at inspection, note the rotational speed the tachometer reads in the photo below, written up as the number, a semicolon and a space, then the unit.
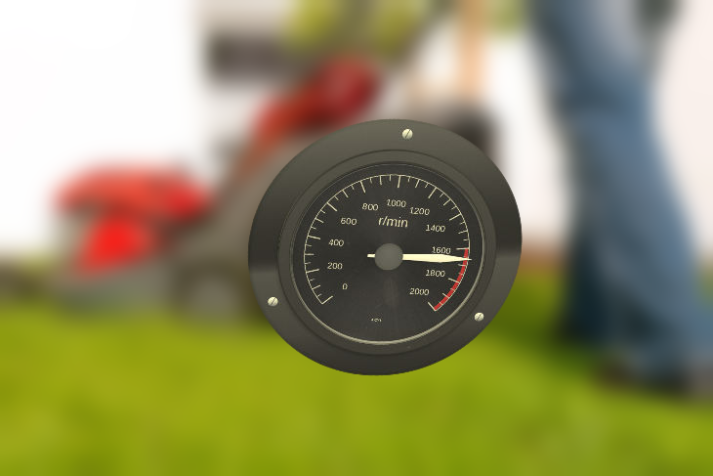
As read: 1650; rpm
